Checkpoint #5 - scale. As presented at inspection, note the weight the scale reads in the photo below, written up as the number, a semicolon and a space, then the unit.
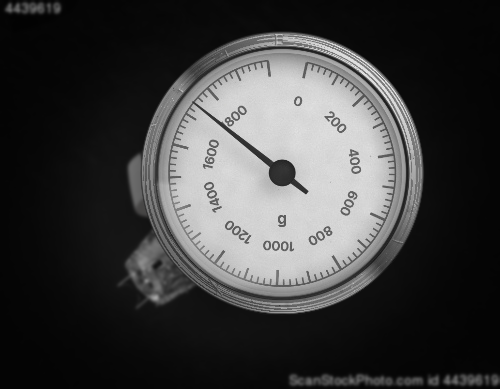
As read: 1740; g
